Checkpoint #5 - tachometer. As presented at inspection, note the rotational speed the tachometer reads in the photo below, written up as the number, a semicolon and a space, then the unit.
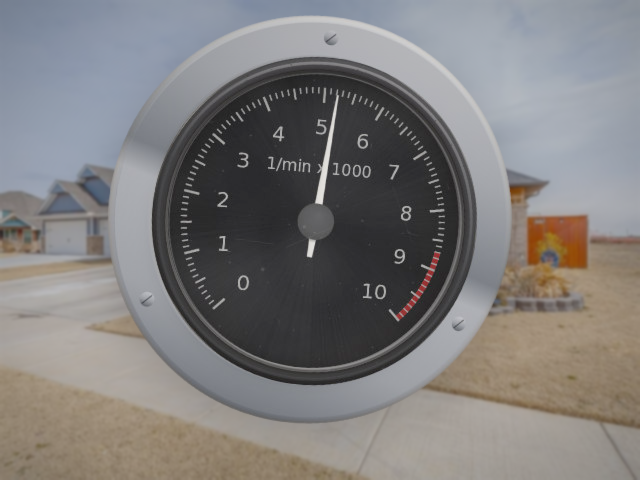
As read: 5200; rpm
